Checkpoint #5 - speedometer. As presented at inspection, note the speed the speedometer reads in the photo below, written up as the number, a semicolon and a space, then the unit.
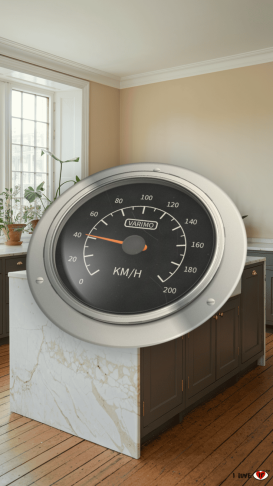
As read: 40; km/h
